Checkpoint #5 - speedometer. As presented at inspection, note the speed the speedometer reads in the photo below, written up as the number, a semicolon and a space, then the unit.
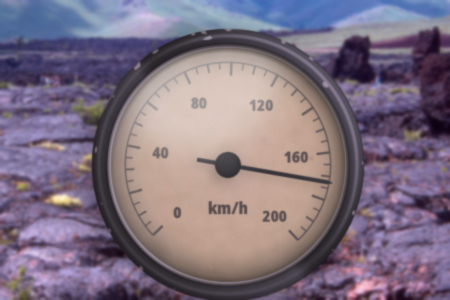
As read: 172.5; km/h
